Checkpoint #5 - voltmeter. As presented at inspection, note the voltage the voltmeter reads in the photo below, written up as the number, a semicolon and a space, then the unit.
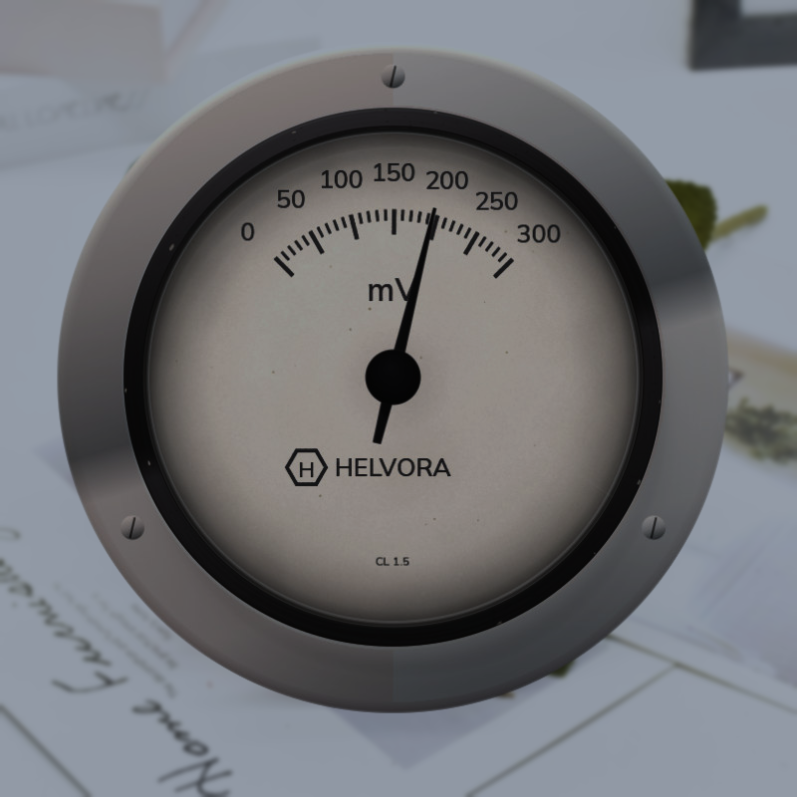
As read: 195; mV
